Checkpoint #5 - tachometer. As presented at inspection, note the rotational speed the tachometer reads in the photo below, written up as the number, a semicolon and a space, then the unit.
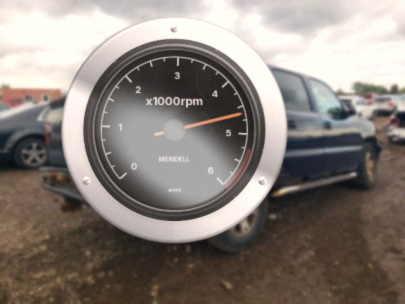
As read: 4625; rpm
